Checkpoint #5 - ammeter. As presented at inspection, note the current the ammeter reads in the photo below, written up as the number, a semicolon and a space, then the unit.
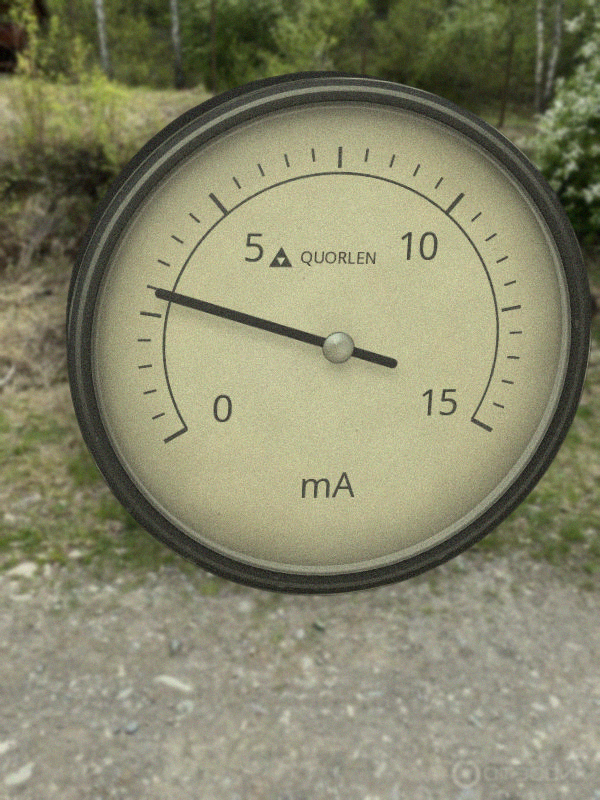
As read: 3; mA
